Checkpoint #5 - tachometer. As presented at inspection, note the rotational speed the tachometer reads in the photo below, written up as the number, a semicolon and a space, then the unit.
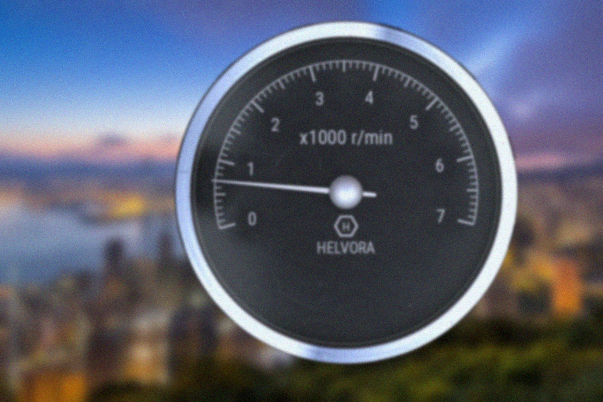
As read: 700; rpm
